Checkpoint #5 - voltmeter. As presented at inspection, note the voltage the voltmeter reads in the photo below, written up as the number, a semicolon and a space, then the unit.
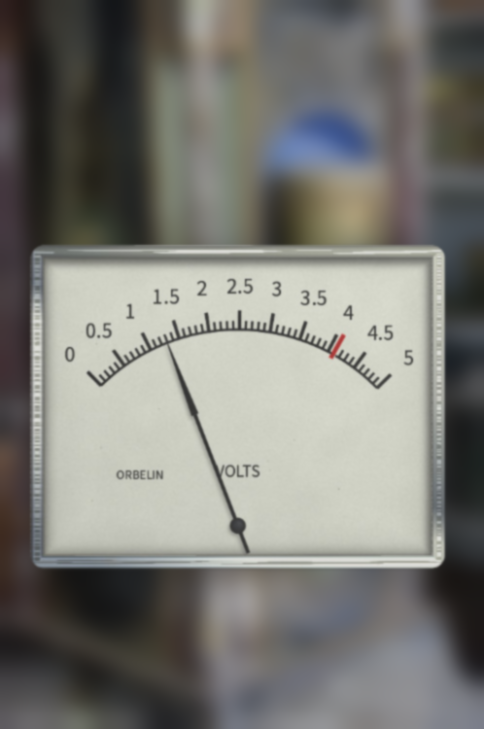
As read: 1.3; V
